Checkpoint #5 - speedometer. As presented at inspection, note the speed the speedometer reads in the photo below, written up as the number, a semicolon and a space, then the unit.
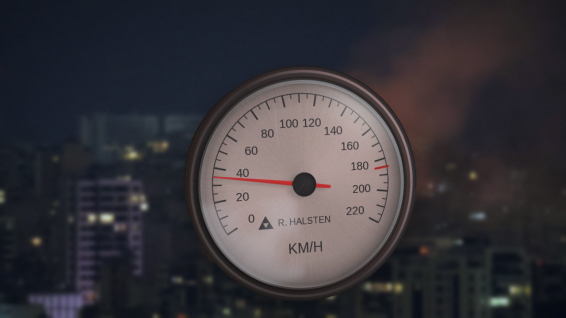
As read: 35; km/h
